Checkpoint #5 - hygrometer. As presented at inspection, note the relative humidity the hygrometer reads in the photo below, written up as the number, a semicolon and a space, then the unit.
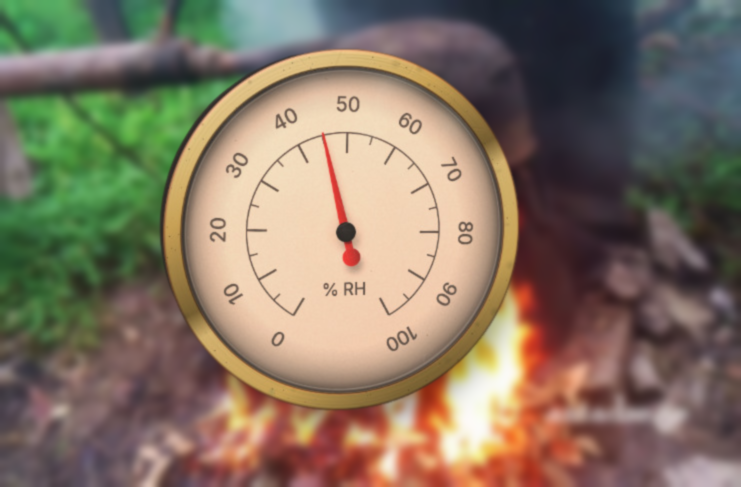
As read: 45; %
